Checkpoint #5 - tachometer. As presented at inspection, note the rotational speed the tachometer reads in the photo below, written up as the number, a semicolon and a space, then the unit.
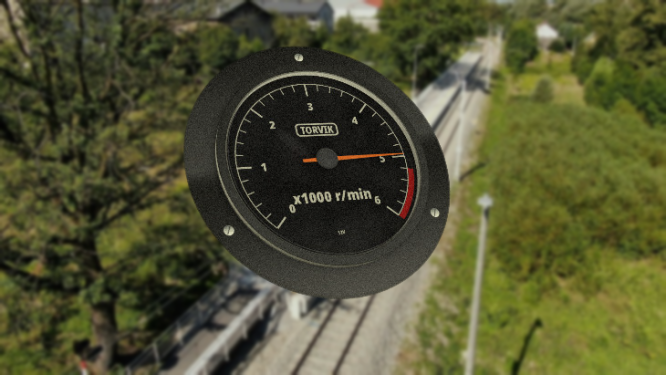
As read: 5000; rpm
